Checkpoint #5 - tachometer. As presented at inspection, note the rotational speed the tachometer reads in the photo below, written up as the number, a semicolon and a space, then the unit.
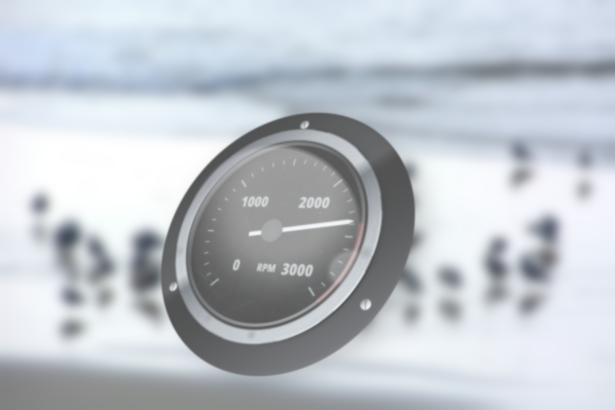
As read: 2400; rpm
